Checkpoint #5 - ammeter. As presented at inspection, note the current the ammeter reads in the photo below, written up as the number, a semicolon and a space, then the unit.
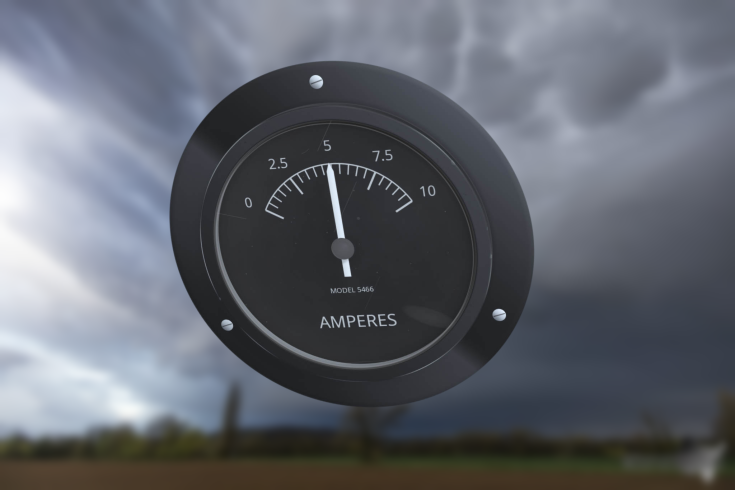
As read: 5; A
